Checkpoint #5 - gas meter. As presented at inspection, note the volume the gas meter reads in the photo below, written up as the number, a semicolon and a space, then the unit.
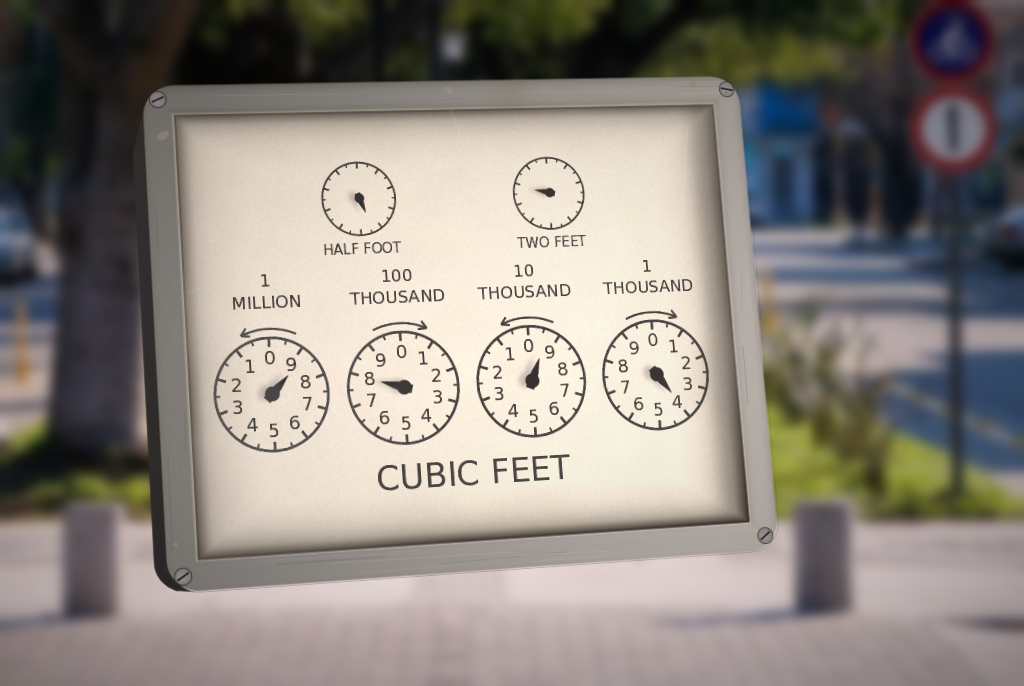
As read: 879400; ft³
